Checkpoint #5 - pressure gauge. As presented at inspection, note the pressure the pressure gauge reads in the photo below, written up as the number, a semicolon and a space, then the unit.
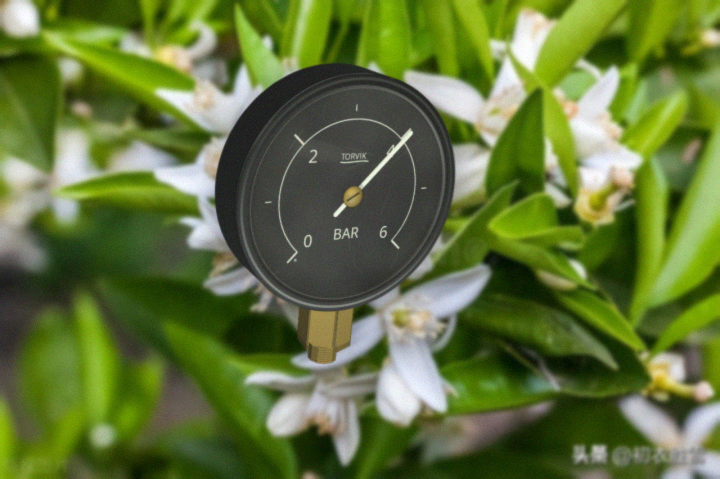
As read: 4; bar
